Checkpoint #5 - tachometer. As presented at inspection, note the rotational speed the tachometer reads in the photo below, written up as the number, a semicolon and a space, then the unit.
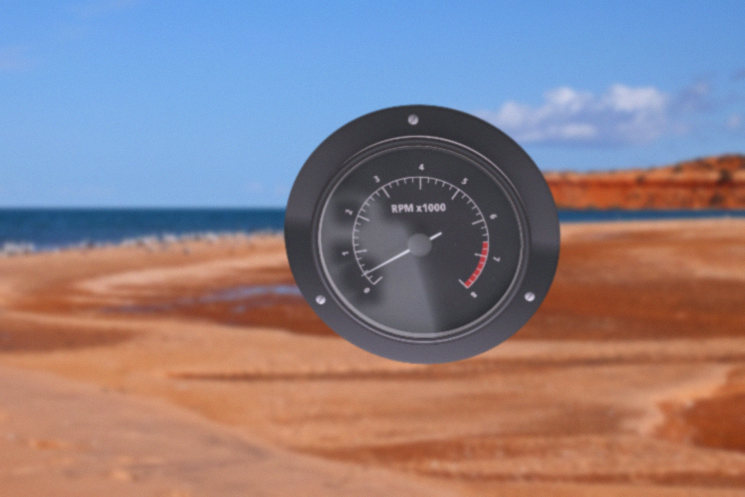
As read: 400; rpm
